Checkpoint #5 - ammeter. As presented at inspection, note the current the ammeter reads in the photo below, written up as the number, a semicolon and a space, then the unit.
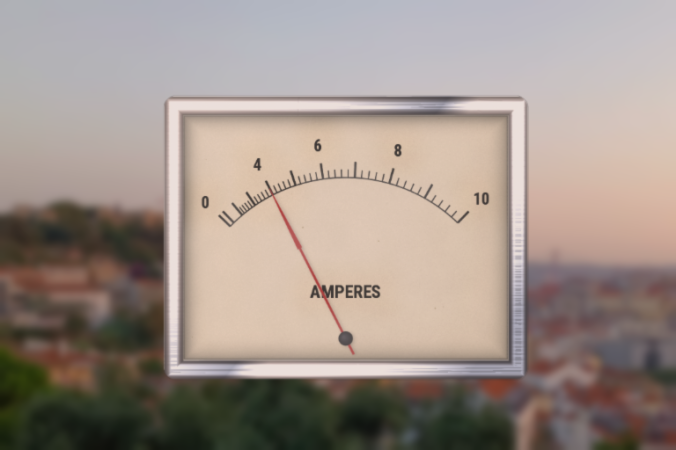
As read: 4; A
